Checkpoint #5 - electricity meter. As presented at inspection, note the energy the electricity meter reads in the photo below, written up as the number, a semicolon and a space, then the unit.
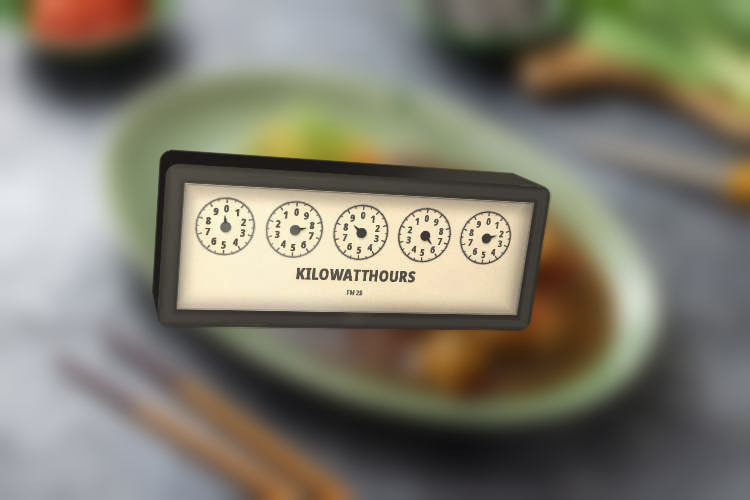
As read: 97862; kWh
